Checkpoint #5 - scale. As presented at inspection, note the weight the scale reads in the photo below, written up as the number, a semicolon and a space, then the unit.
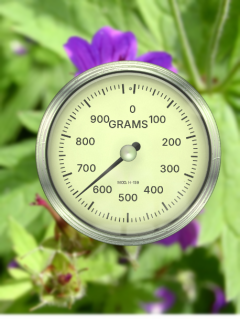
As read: 640; g
